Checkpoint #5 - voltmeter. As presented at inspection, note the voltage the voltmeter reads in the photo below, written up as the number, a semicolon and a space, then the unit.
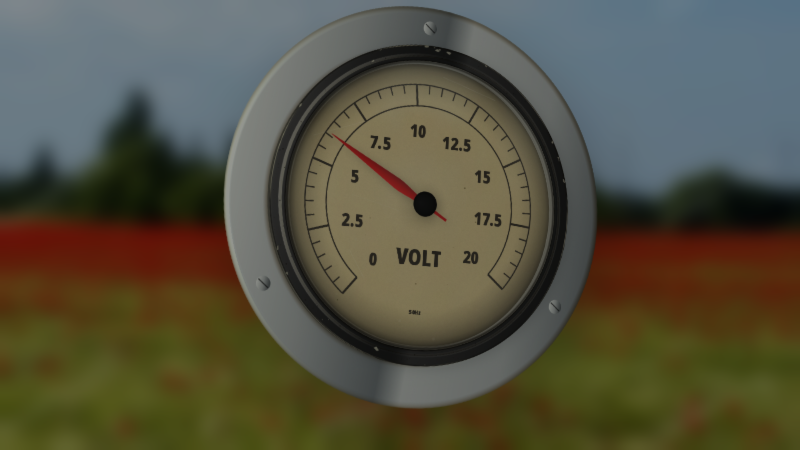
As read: 6; V
